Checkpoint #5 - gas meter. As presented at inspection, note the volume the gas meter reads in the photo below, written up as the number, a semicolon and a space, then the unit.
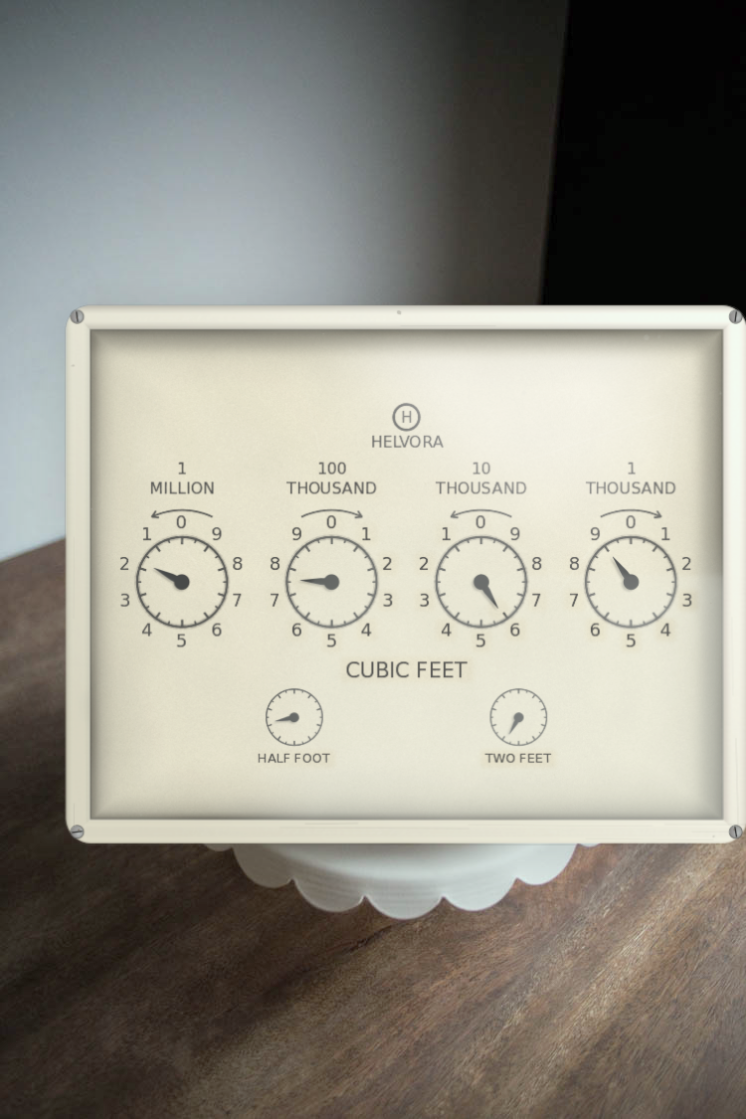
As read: 175900; ft³
